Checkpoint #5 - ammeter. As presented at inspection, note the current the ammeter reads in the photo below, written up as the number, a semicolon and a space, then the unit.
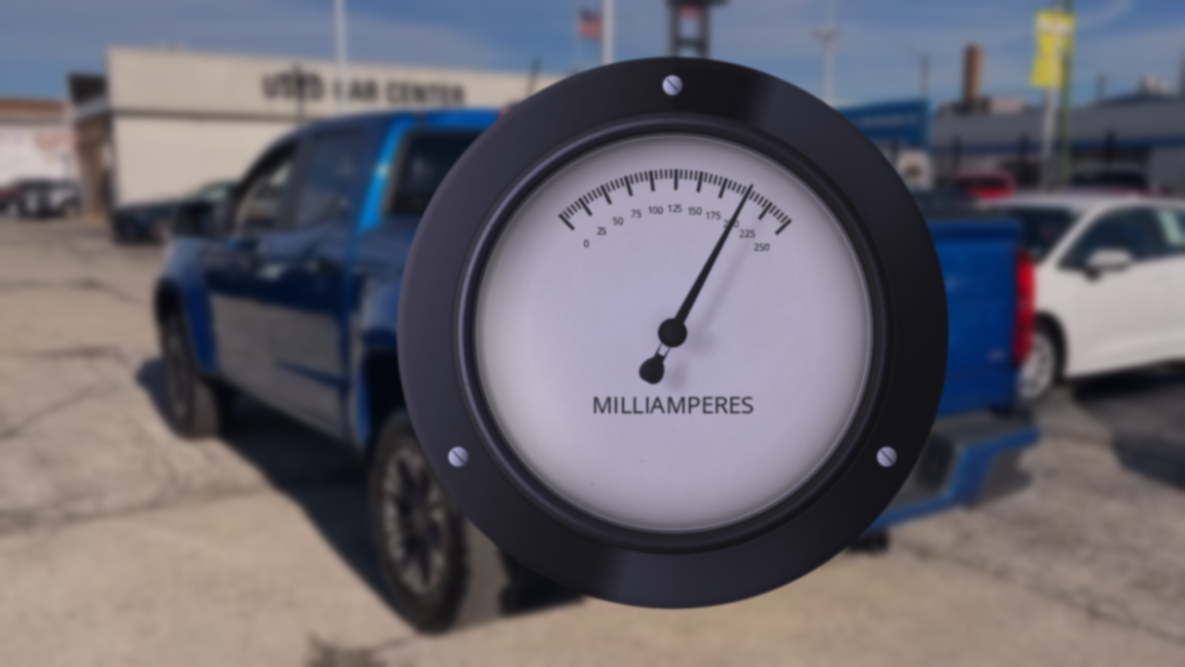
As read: 200; mA
